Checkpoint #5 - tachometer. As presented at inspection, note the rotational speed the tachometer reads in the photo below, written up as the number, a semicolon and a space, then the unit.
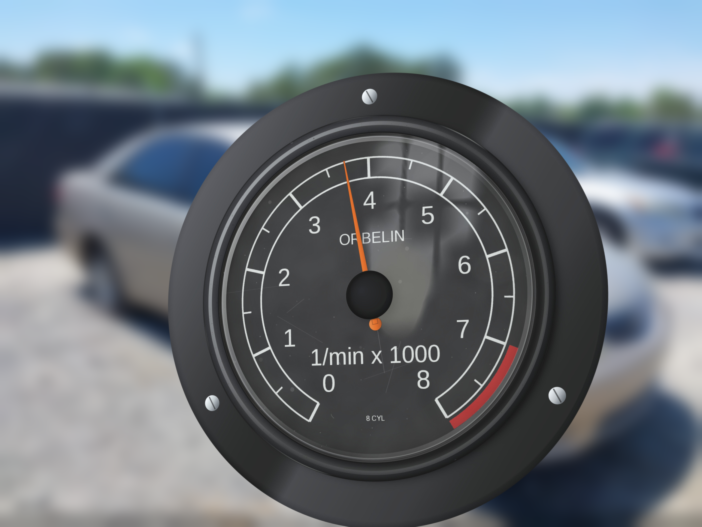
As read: 3750; rpm
